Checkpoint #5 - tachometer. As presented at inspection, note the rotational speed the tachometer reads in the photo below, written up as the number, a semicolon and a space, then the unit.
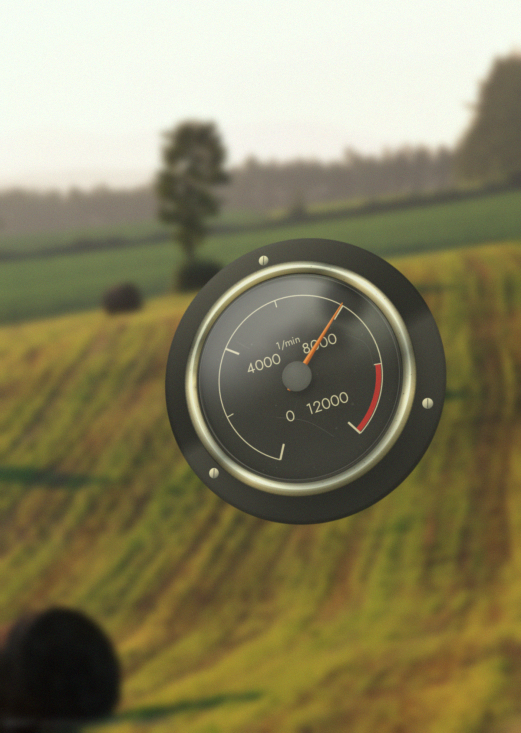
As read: 8000; rpm
